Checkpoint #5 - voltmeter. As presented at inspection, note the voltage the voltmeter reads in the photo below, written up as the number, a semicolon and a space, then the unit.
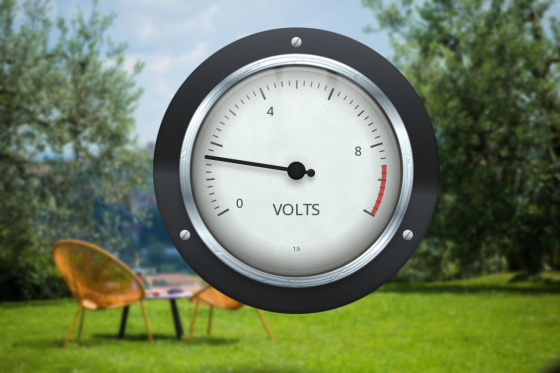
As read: 1.6; V
